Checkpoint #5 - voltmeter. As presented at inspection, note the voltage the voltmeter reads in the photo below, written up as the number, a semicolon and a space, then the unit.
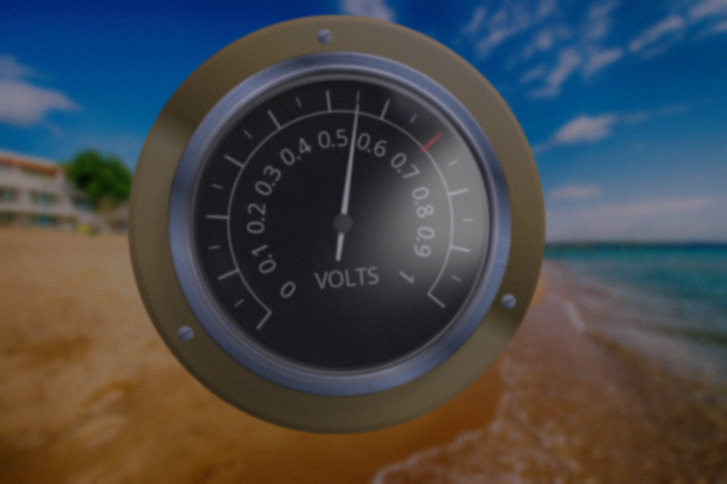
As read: 0.55; V
